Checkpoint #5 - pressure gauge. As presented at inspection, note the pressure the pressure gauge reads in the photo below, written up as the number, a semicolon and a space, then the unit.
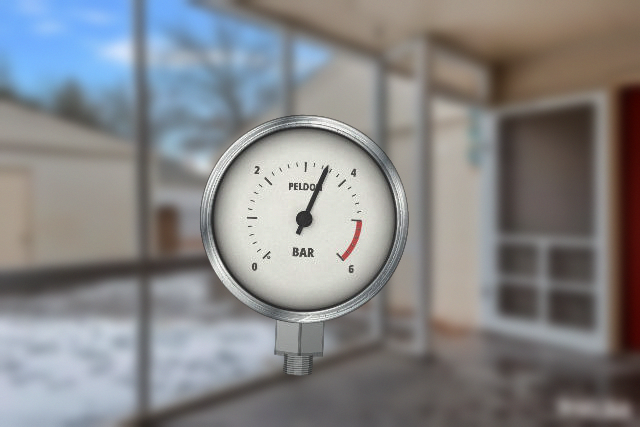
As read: 3.5; bar
